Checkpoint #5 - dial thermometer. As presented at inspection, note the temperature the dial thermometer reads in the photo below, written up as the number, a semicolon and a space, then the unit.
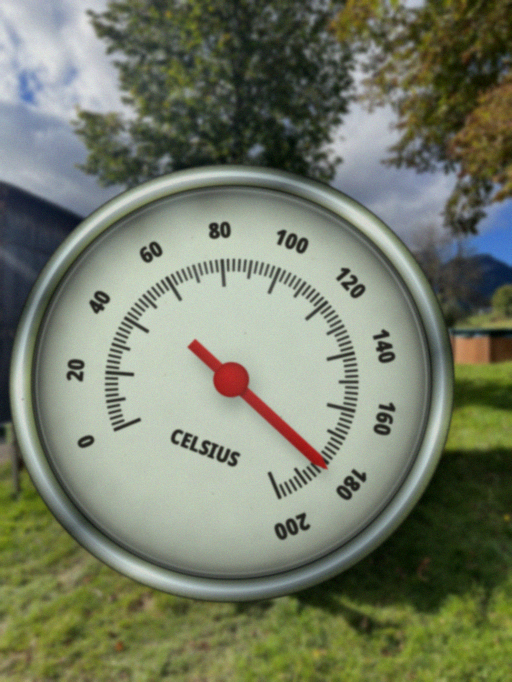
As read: 182; °C
